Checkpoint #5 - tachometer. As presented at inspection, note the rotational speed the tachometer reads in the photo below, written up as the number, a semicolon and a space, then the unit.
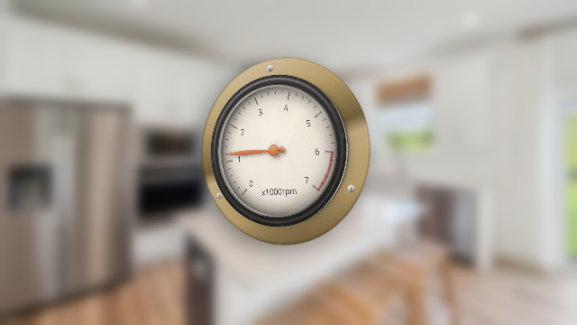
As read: 1200; rpm
